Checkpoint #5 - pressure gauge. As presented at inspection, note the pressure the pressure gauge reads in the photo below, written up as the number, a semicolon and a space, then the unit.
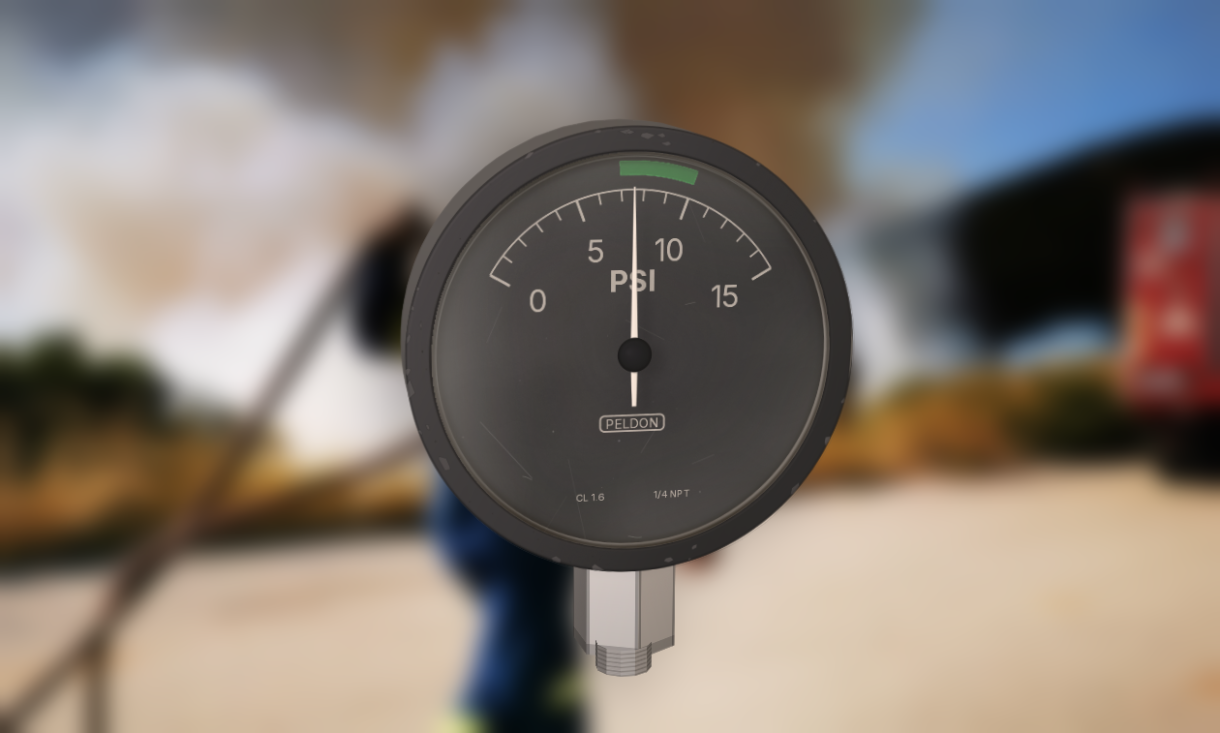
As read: 7.5; psi
